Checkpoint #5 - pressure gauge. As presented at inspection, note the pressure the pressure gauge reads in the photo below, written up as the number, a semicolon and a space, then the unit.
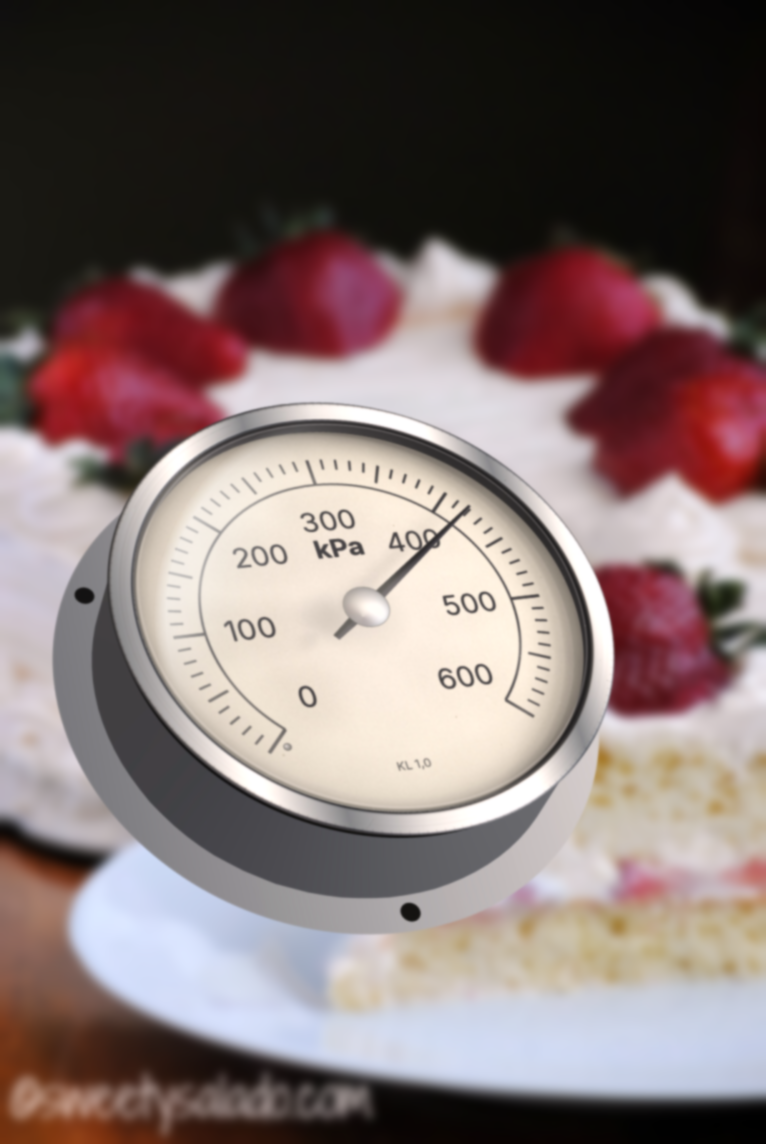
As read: 420; kPa
